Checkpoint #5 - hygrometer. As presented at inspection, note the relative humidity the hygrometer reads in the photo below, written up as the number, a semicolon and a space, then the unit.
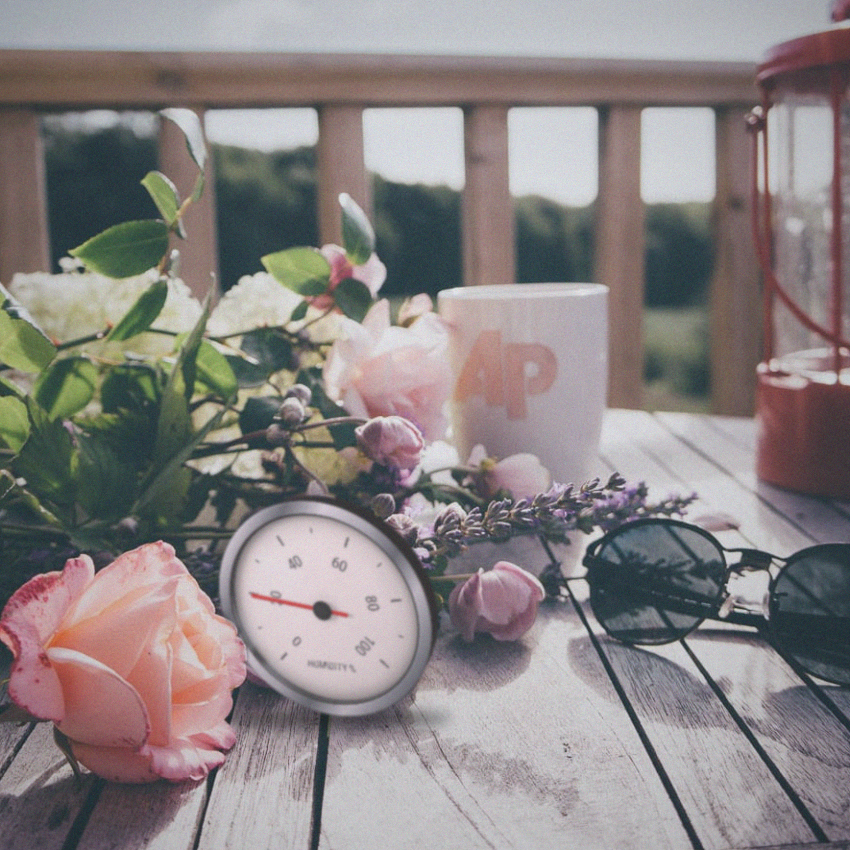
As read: 20; %
